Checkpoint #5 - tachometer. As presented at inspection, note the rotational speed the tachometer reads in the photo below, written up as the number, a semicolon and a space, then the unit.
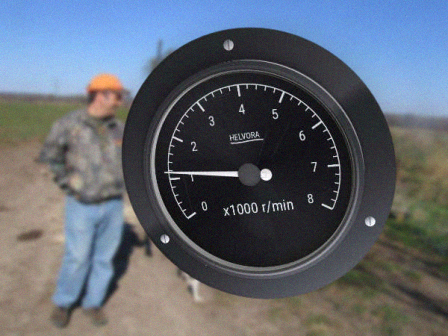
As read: 1200; rpm
